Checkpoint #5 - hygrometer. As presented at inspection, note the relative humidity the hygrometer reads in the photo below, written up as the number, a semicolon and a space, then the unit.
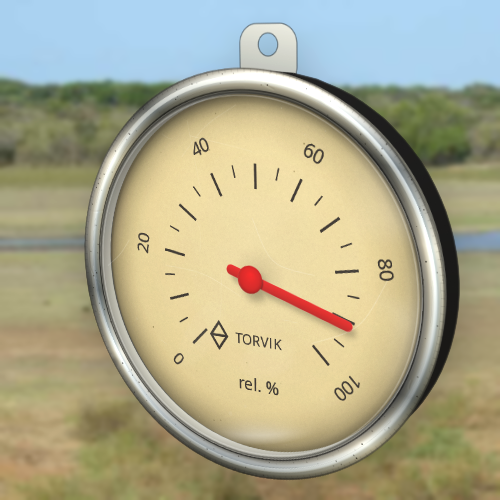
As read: 90; %
